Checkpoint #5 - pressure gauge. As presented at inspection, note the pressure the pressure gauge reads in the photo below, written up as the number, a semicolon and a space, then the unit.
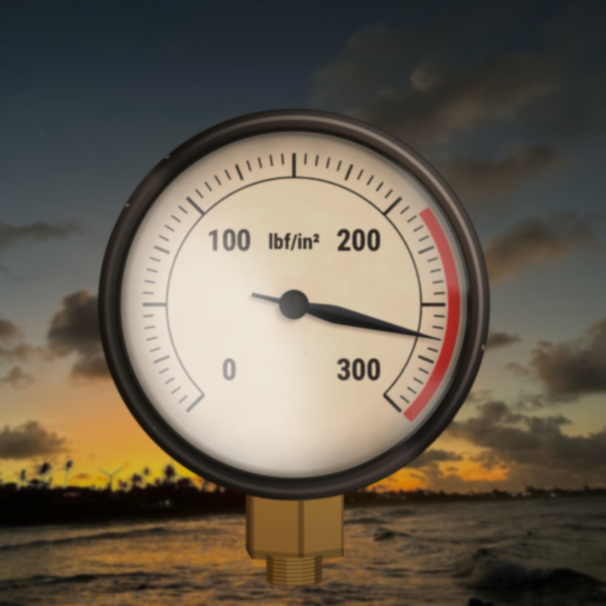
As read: 265; psi
